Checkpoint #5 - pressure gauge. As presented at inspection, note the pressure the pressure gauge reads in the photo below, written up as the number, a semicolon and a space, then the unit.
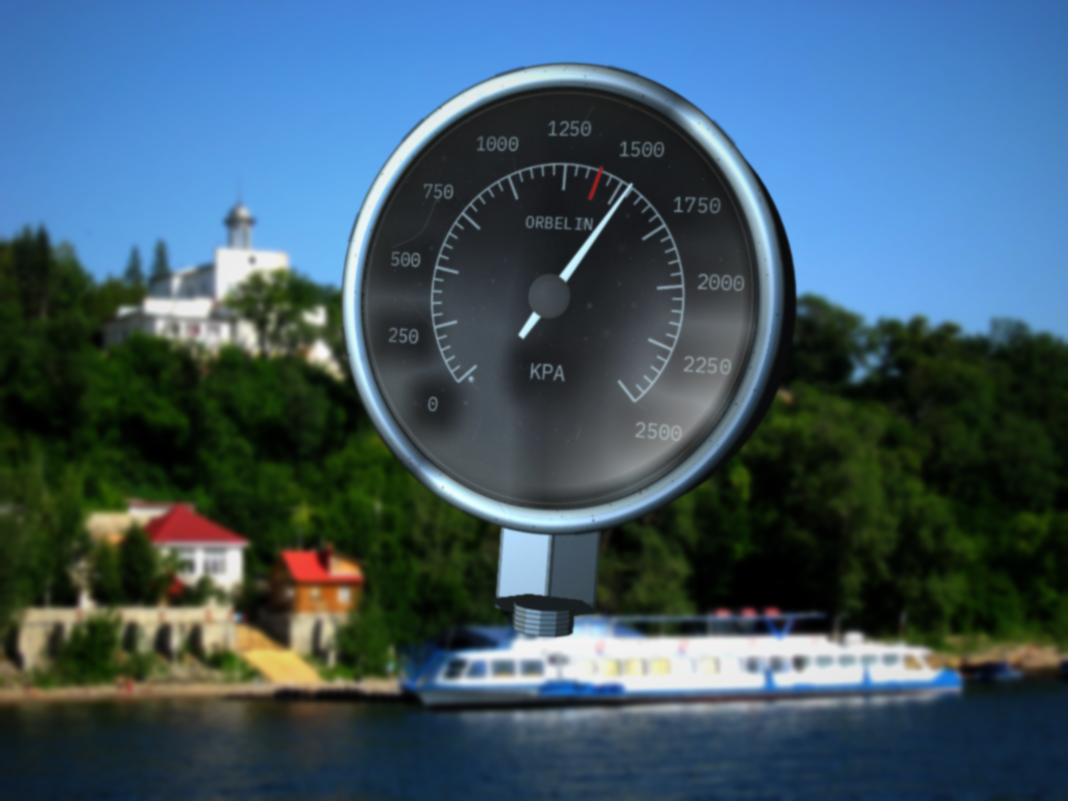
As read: 1550; kPa
